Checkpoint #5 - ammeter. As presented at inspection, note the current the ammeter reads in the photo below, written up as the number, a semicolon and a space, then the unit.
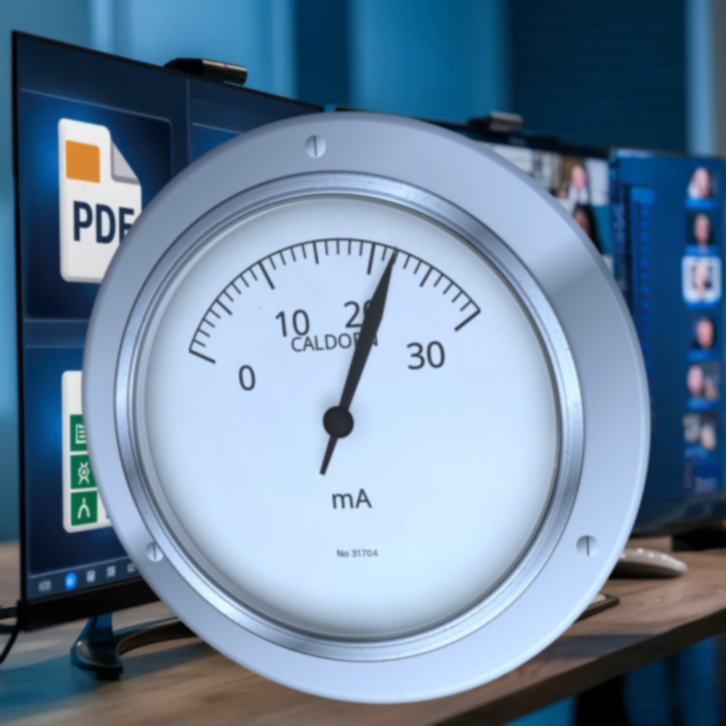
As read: 22; mA
